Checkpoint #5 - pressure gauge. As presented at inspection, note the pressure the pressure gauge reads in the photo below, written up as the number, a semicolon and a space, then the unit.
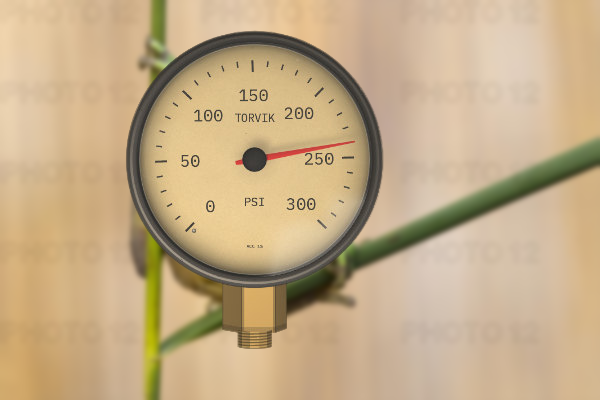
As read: 240; psi
